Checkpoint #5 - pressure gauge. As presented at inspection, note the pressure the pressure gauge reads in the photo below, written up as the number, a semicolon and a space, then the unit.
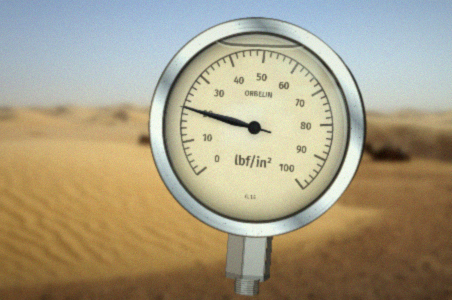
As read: 20; psi
